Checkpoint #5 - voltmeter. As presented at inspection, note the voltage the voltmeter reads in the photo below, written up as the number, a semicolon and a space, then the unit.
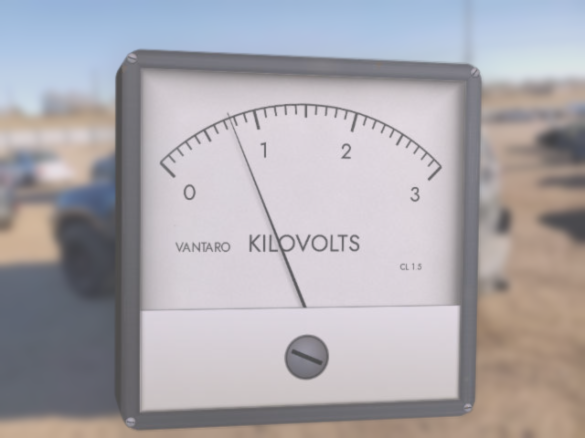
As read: 0.75; kV
